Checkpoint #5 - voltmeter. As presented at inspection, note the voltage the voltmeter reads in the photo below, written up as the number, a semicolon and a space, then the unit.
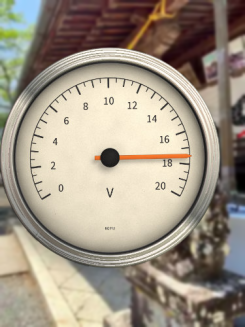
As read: 17.5; V
